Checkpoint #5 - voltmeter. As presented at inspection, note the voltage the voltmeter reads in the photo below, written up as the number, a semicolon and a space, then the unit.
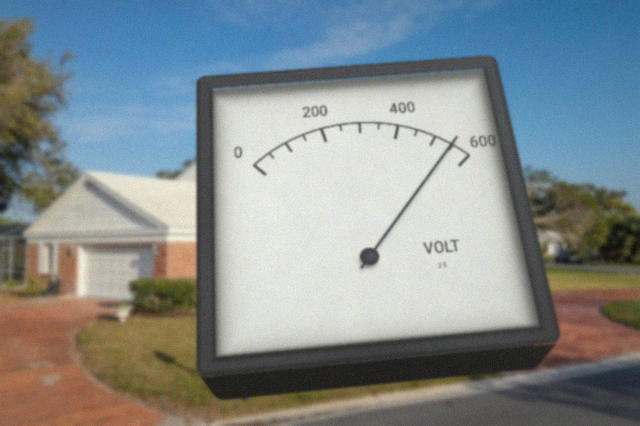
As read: 550; V
